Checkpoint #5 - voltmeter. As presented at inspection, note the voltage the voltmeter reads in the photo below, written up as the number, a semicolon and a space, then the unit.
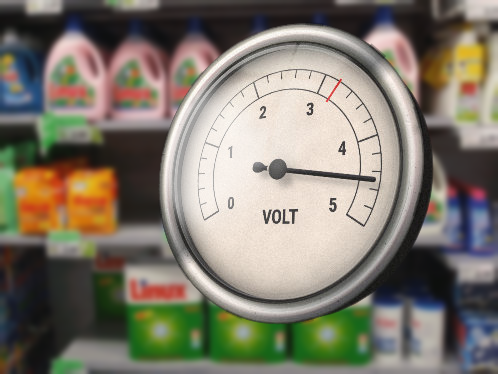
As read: 4.5; V
